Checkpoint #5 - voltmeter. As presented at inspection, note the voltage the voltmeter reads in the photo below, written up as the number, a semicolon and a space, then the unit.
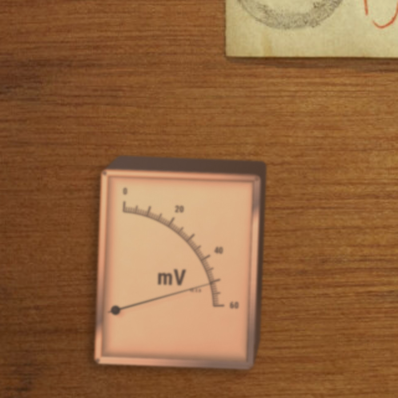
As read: 50; mV
